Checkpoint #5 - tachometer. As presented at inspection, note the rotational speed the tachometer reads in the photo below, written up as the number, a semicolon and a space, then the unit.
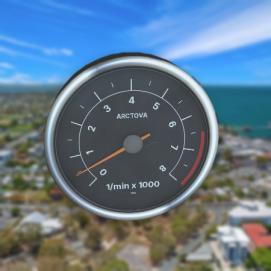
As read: 500; rpm
